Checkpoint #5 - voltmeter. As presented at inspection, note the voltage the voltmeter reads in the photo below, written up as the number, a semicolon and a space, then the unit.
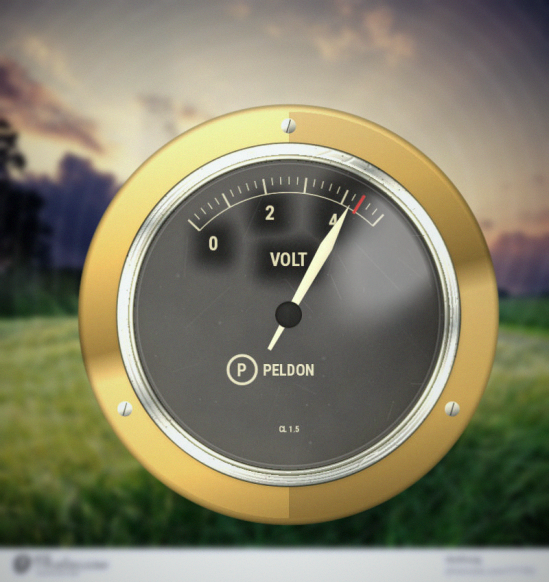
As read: 4.2; V
